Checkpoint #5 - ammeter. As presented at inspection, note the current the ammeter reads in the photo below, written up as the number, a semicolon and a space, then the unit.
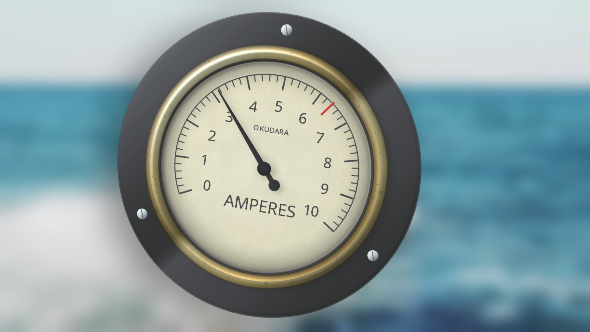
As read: 3.2; A
